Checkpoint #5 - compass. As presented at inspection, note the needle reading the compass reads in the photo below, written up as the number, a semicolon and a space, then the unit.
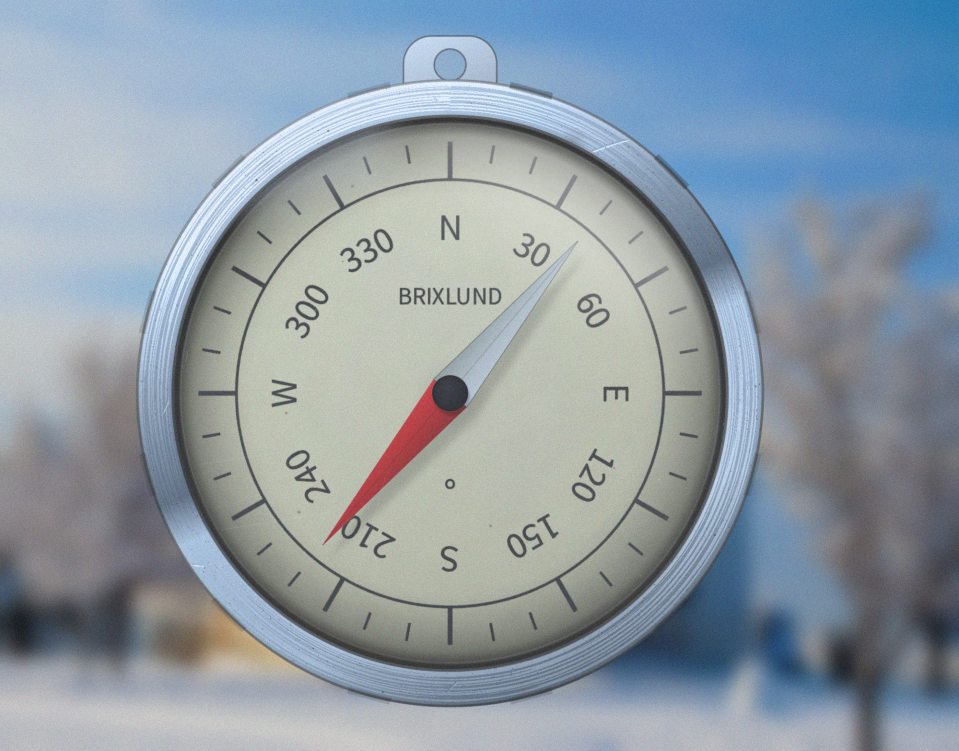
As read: 220; °
